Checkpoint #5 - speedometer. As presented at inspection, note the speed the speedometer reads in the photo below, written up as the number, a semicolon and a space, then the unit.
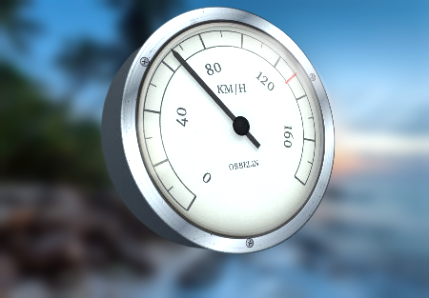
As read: 65; km/h
